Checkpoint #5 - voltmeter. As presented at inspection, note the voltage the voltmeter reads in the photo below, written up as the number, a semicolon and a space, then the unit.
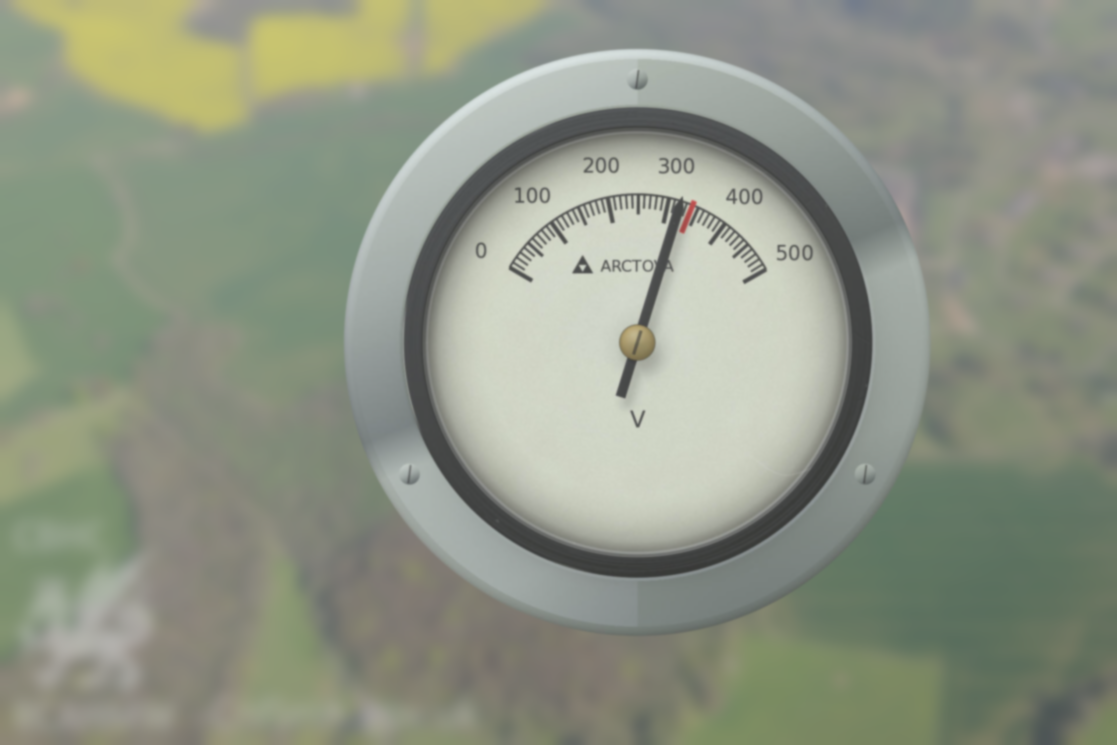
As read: 320; V
